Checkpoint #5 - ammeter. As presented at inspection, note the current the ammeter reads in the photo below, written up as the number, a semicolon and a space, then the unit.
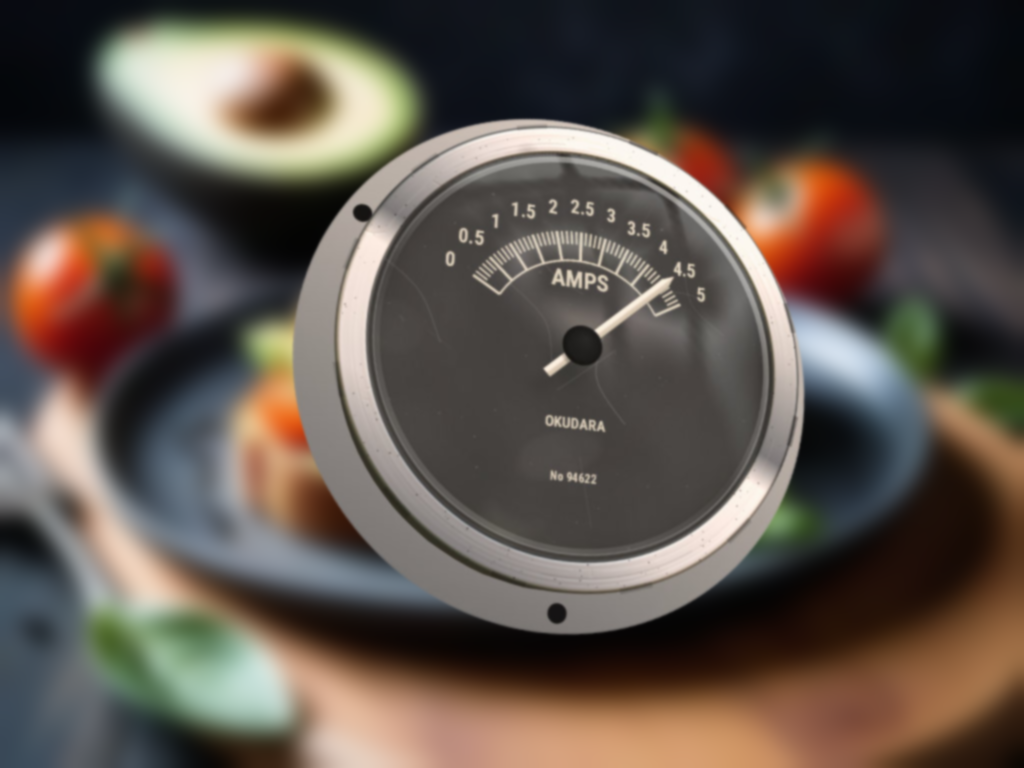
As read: 4.5; A
